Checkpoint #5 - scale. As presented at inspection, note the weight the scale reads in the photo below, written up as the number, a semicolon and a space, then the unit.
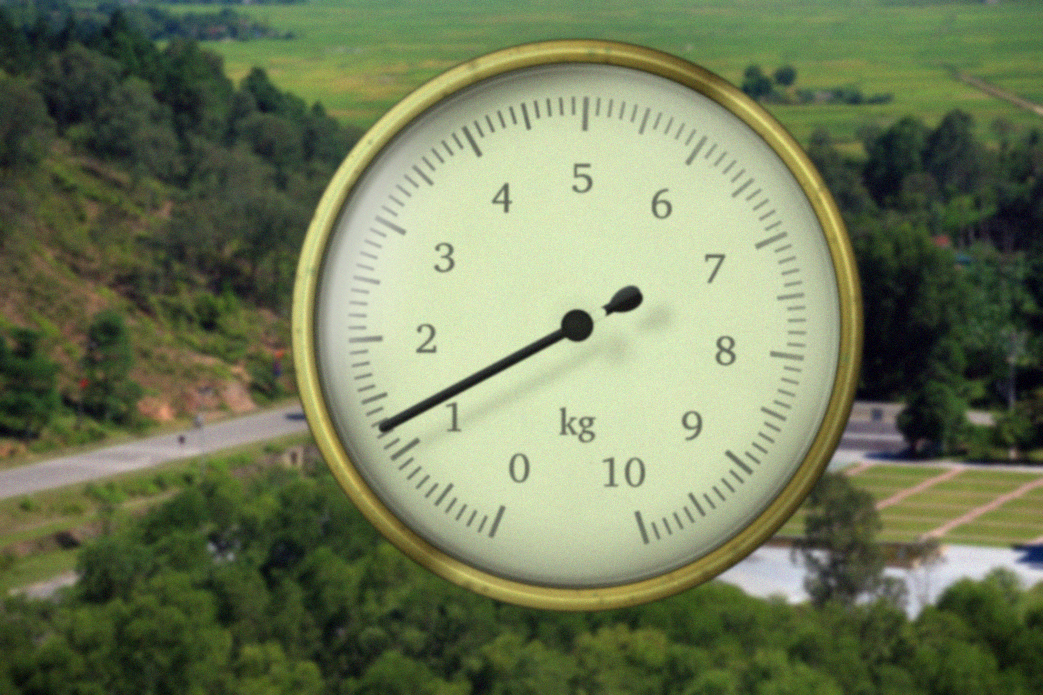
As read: 1.25; kg
